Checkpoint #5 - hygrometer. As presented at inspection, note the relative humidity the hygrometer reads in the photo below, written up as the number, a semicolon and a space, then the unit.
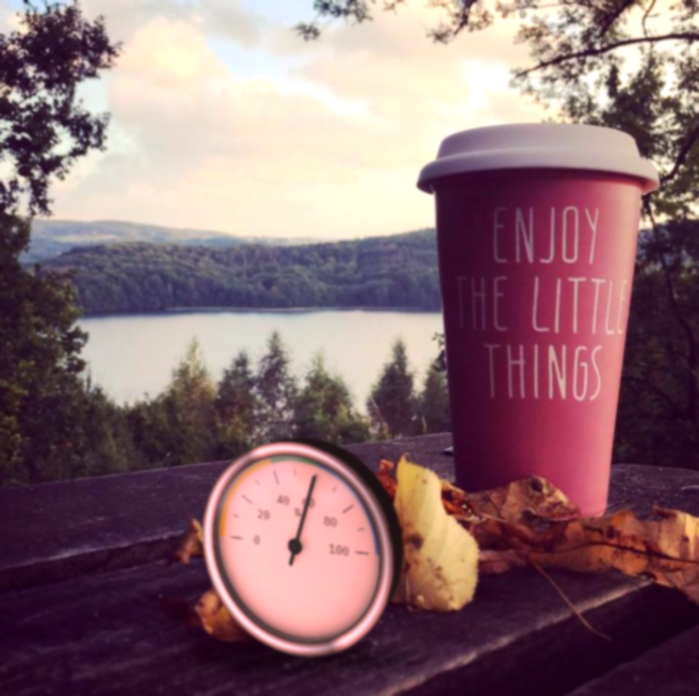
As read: 60; %
